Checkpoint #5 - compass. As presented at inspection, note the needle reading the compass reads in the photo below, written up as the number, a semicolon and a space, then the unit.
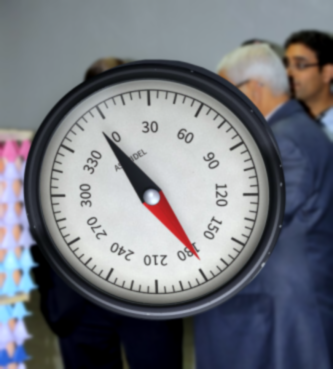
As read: 175; °
